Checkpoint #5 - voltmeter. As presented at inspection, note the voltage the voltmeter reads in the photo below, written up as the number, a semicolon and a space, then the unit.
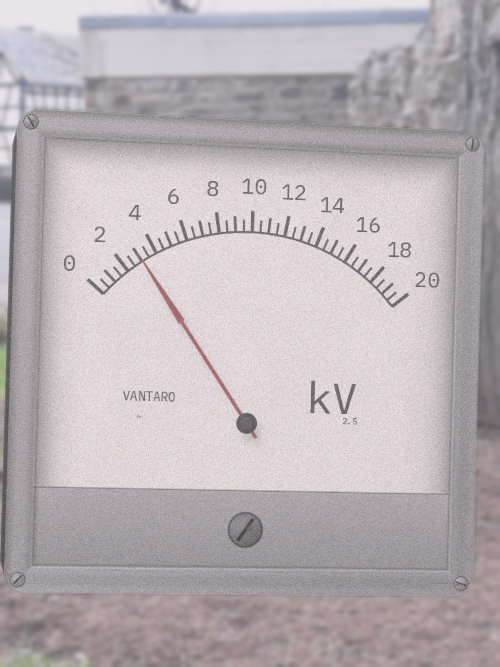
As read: 3; kV
